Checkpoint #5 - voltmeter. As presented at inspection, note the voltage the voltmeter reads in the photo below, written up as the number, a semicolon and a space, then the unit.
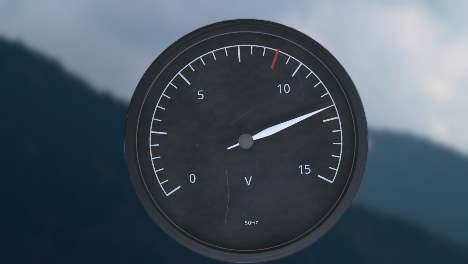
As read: 12; V
